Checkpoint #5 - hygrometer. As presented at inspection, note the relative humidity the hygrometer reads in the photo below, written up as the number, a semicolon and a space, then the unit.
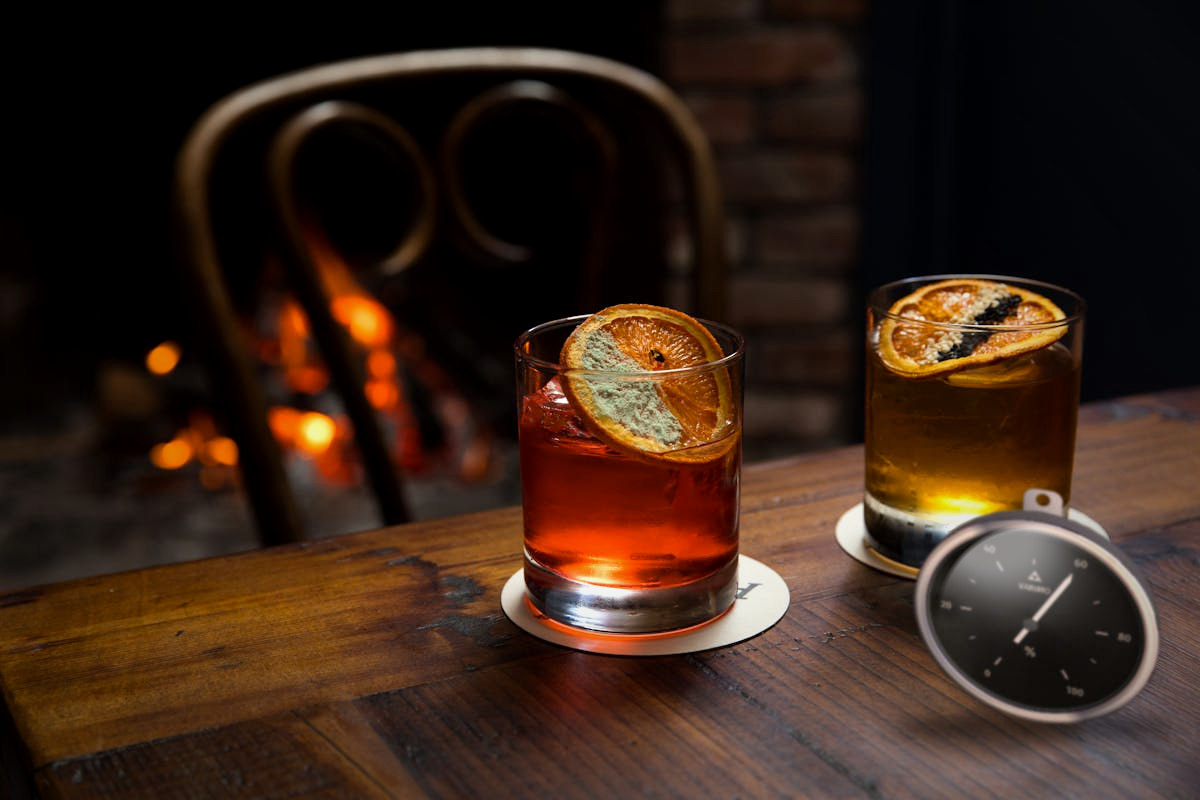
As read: 60; %
